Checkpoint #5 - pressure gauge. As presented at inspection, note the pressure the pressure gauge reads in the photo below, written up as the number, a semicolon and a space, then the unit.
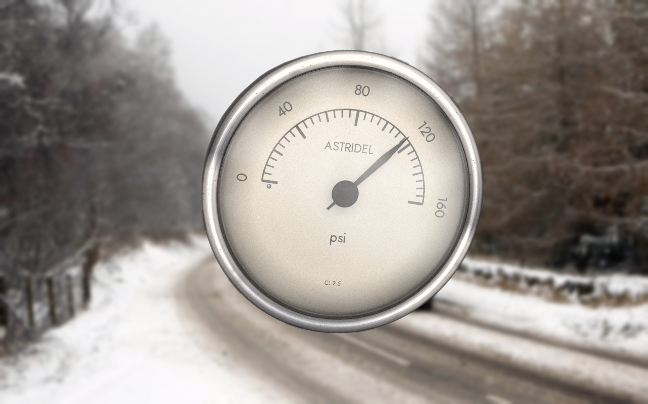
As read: 115; psi
